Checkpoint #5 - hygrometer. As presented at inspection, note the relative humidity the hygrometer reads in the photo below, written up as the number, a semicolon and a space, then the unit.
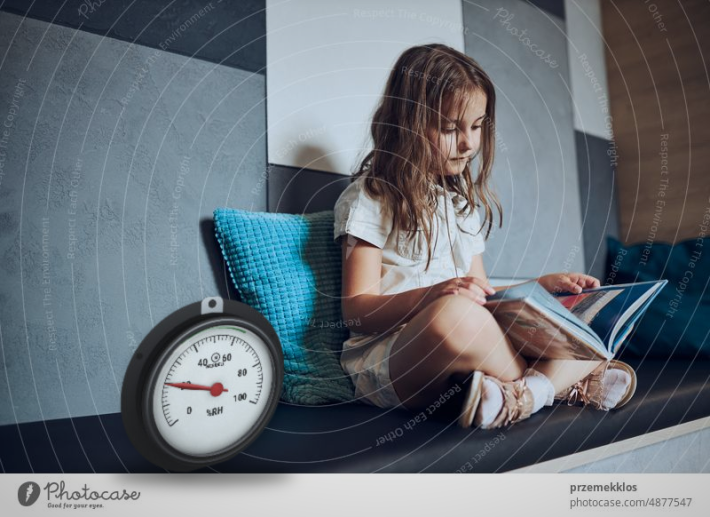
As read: 20; %
